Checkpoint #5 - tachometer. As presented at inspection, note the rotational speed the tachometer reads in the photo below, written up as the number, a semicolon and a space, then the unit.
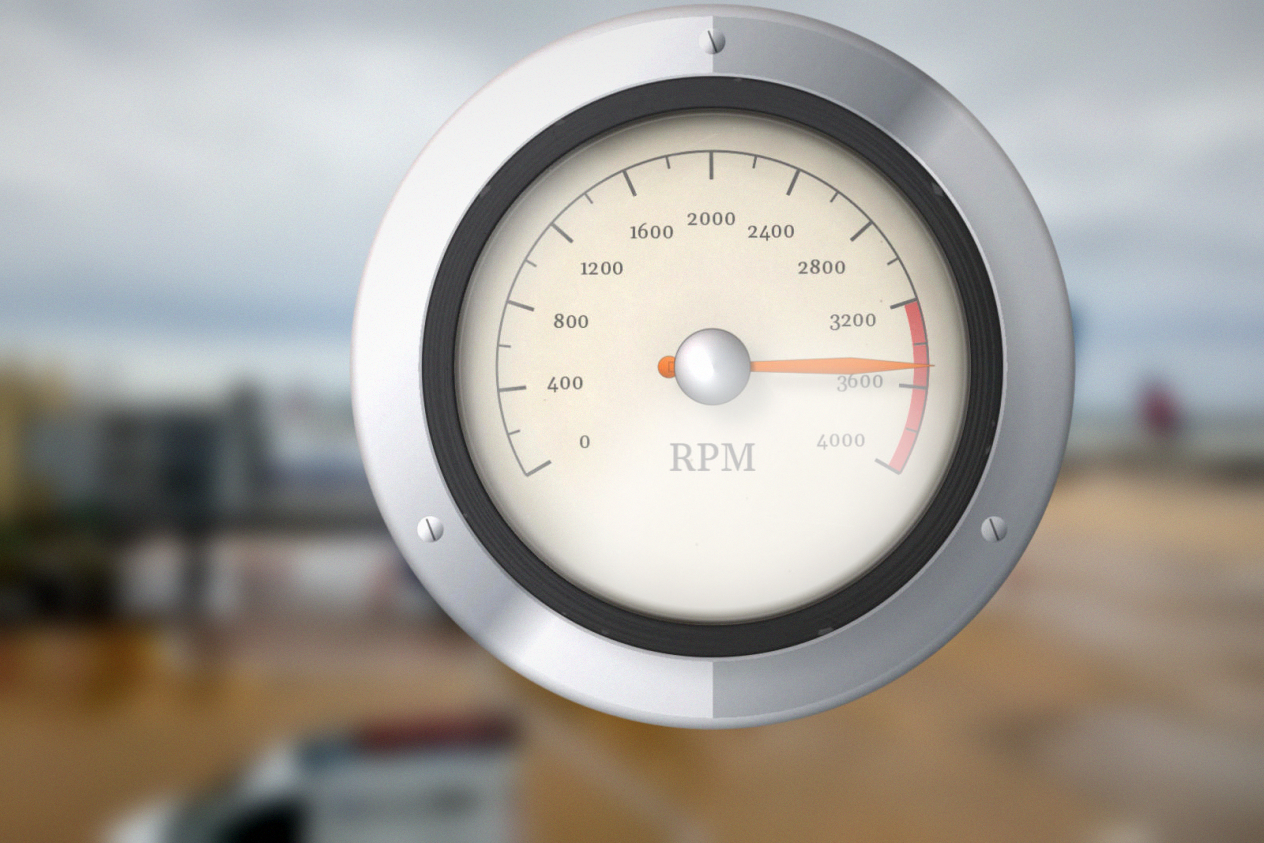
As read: 3500; rpm
